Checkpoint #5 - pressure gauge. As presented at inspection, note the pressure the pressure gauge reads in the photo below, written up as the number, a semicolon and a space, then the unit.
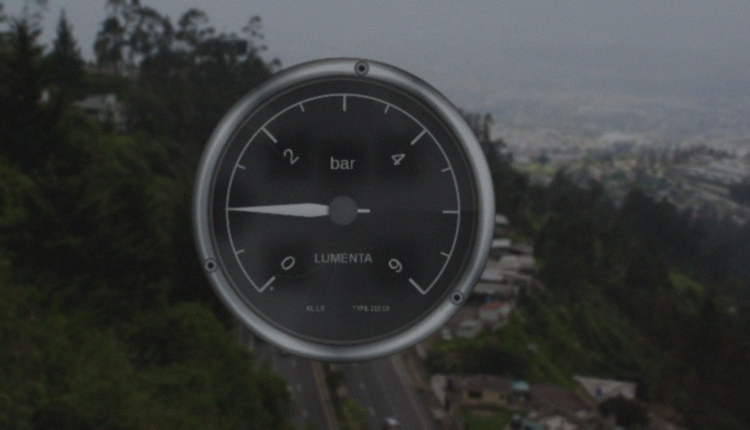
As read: 1; bar
